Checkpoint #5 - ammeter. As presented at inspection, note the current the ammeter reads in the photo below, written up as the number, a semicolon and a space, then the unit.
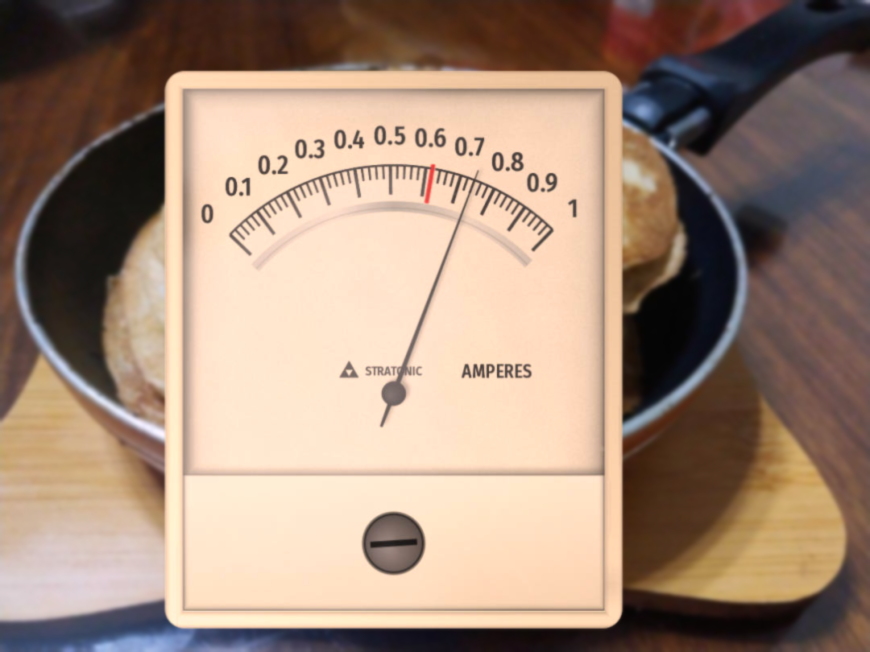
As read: 0.74; A
